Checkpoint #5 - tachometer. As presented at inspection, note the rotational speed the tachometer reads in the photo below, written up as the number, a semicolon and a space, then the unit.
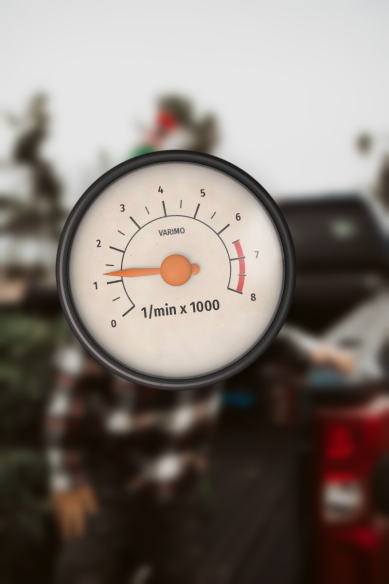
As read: 1250; rpm
